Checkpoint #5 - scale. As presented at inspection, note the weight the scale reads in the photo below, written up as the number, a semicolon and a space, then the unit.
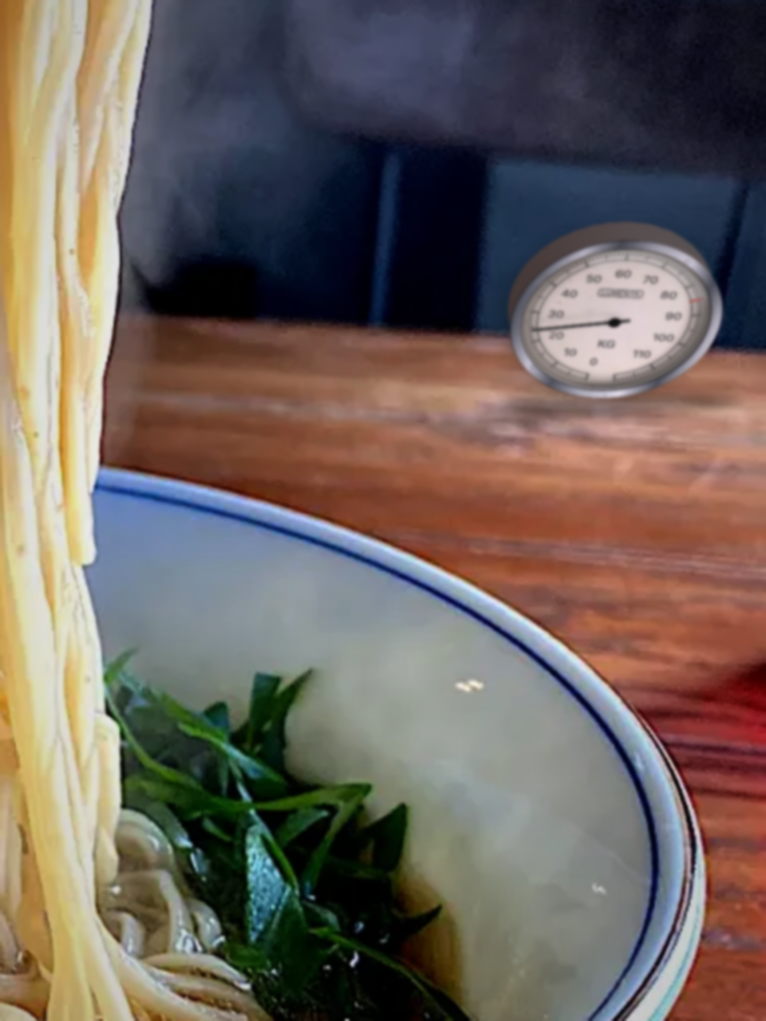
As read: 25; kg
